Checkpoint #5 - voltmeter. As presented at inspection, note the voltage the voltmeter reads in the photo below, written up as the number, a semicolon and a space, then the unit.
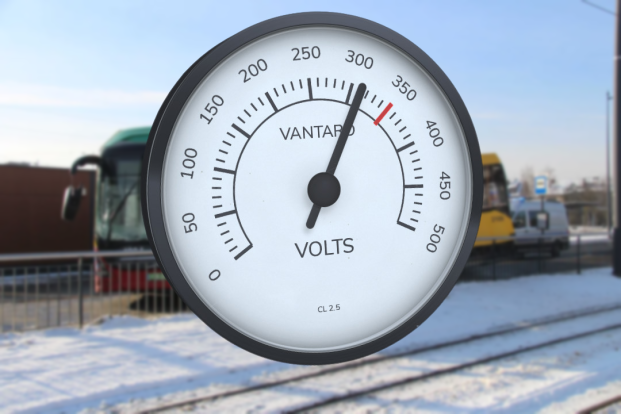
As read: 310; V
